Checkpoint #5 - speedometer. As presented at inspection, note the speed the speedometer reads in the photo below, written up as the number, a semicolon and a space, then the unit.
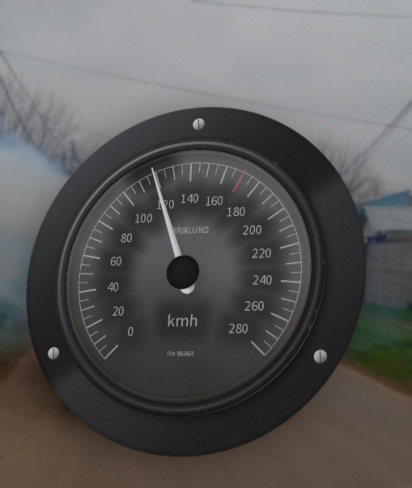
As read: 120; km/h
